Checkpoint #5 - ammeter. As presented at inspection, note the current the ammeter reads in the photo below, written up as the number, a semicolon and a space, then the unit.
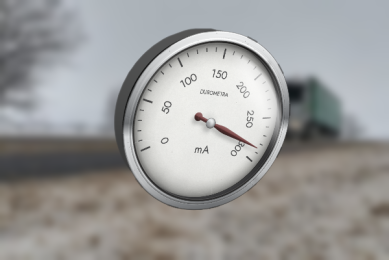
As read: 285; mA
